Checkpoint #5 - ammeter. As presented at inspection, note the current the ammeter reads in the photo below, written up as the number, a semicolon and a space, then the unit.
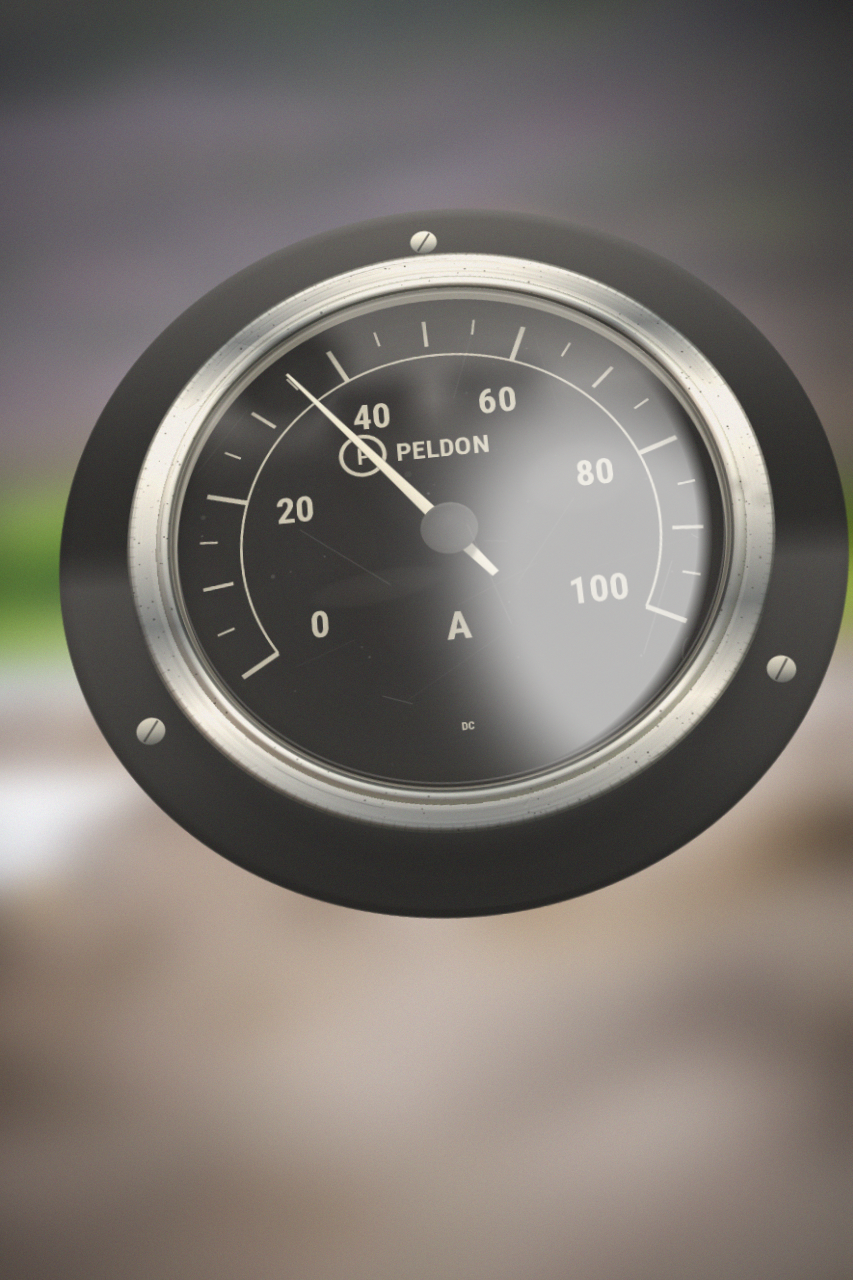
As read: 35; A
